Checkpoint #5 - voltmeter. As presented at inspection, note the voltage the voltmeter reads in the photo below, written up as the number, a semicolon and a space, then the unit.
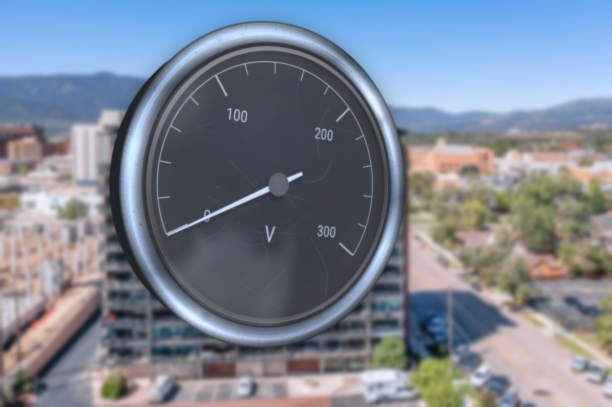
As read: 0; V
